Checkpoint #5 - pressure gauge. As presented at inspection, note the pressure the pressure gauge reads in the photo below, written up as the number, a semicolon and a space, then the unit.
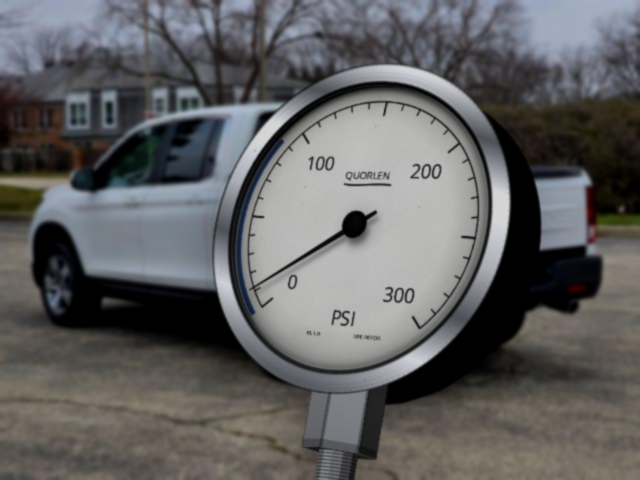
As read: 10; psi
